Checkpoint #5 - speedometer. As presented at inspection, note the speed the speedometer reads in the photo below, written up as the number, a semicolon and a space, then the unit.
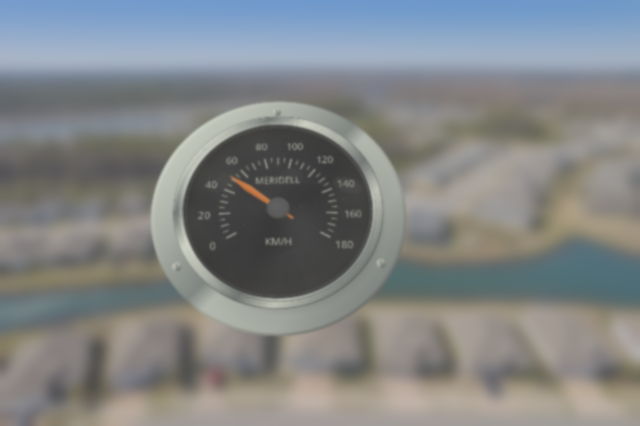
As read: 50; km/h
